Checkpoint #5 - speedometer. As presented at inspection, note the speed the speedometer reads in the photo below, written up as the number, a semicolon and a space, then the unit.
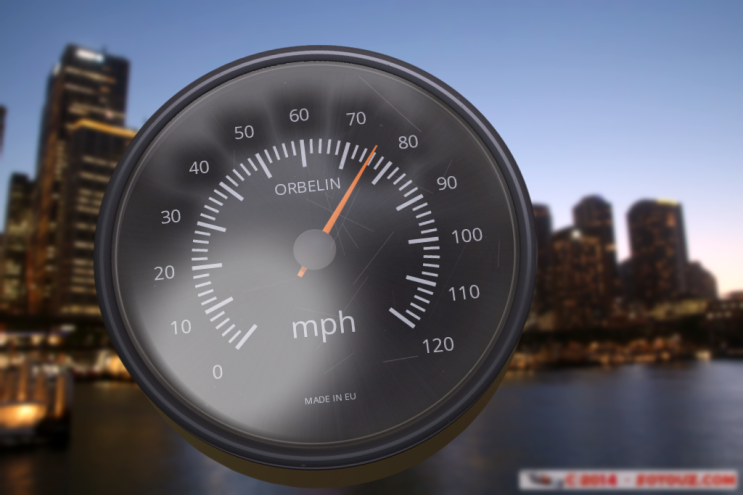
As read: 76; mph
